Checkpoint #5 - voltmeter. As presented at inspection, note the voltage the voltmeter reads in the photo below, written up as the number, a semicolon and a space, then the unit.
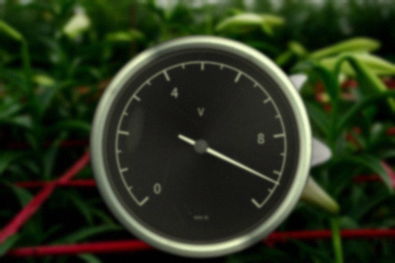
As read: 9.25; V
